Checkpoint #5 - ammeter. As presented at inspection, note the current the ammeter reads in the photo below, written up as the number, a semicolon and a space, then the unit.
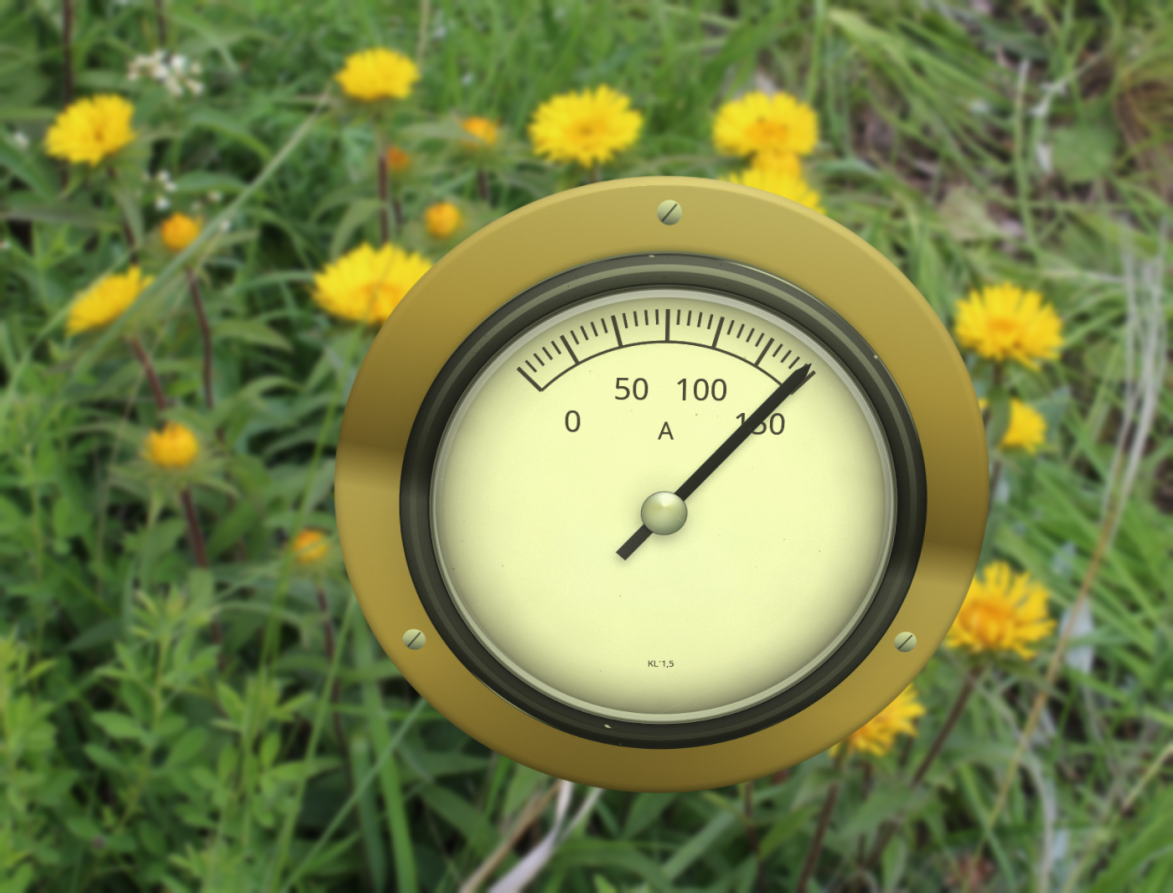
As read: 145; A
